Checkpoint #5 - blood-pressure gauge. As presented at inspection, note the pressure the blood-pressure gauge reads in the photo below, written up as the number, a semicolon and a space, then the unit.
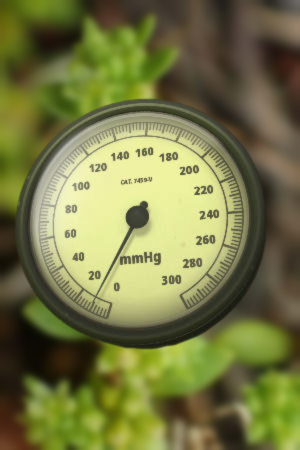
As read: 10; mmHg
